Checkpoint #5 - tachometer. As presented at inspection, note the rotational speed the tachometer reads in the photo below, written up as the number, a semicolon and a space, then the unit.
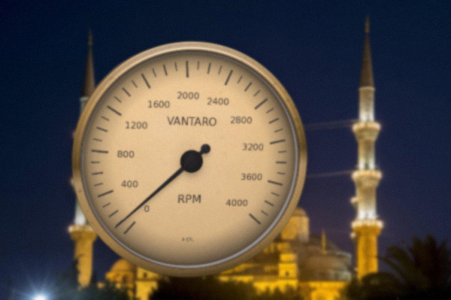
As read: 100; rpm
